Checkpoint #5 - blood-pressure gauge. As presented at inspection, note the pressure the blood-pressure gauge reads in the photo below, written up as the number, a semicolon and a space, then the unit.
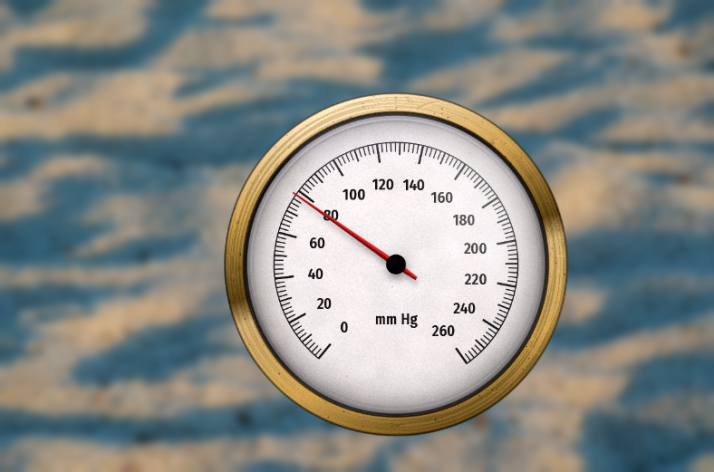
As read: 78; mmHg
